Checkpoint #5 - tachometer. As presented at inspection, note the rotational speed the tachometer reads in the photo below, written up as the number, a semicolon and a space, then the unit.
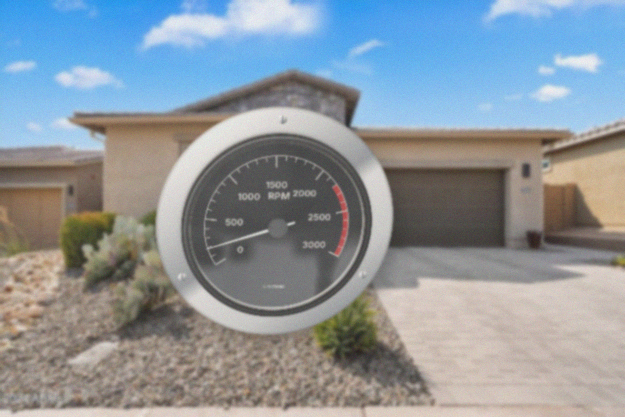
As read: 200; rpm
